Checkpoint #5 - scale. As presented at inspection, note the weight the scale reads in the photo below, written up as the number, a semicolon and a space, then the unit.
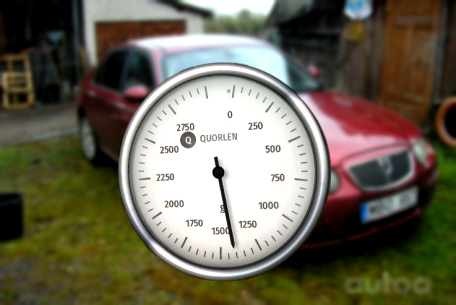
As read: 1400; g
